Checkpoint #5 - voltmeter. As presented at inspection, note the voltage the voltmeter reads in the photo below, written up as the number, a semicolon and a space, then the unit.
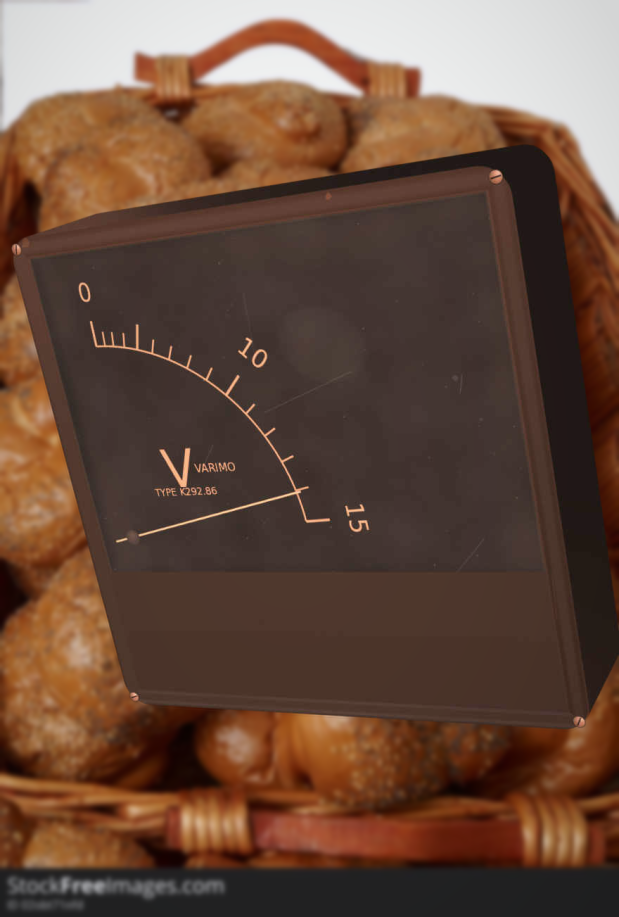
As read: 14; V
